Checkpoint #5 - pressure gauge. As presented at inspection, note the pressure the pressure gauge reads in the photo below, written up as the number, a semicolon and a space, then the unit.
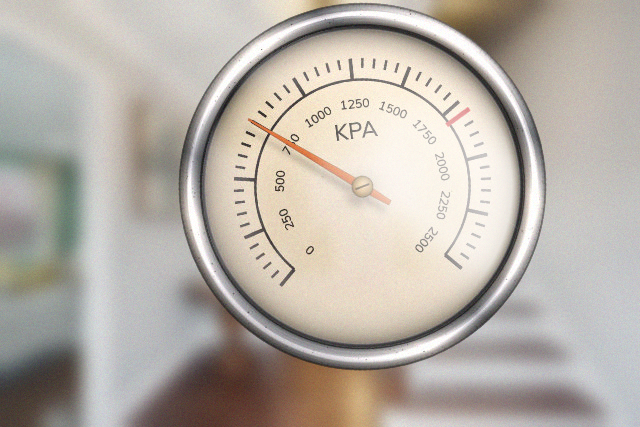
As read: 750; kPa
